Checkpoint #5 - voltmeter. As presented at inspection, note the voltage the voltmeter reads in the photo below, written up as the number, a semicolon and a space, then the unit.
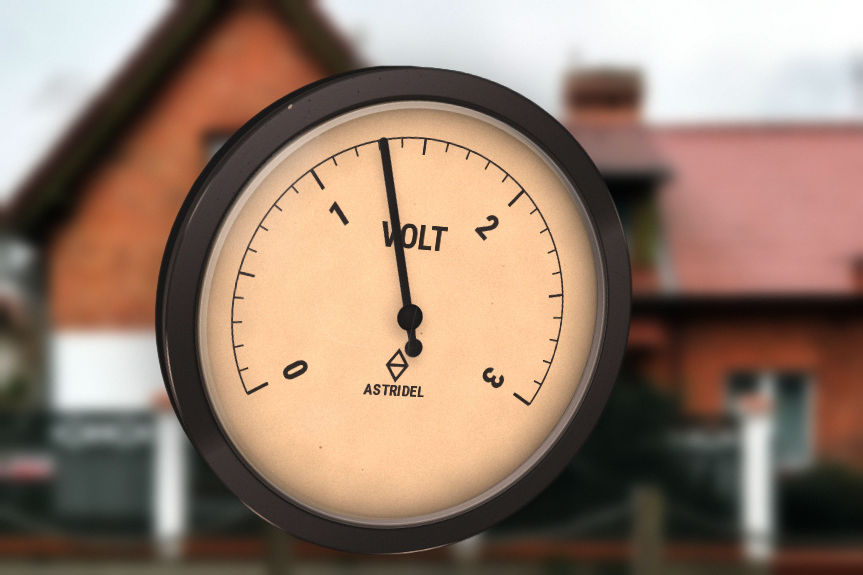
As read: 1.3; V
